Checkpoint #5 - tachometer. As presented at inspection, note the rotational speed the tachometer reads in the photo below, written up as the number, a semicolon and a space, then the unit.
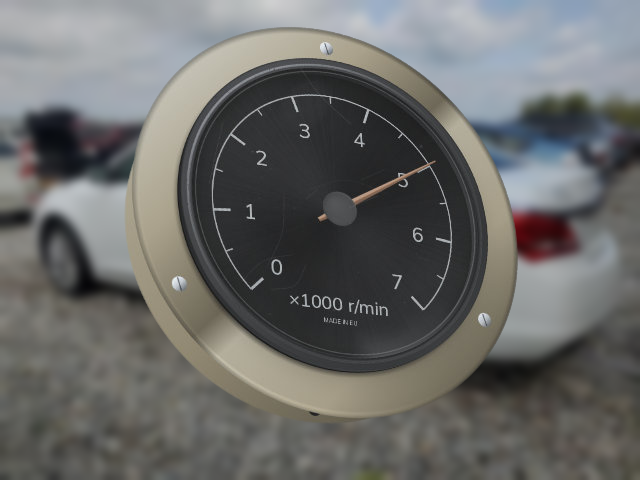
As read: 5000; rpm
